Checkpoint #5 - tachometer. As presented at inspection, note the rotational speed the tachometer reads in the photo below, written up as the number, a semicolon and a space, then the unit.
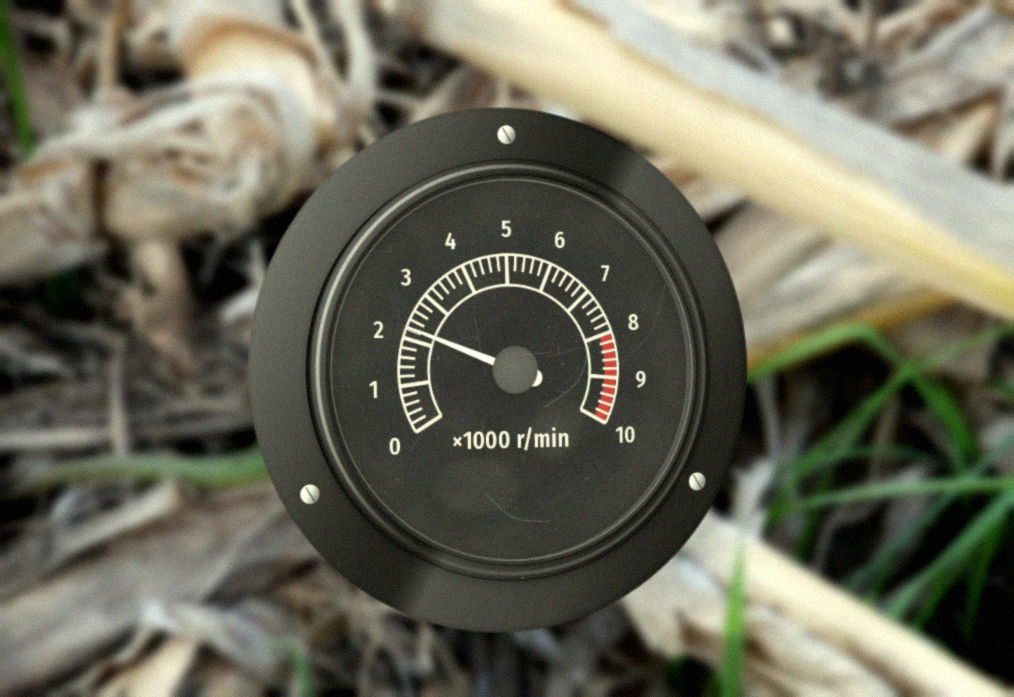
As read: 2200; rpm
